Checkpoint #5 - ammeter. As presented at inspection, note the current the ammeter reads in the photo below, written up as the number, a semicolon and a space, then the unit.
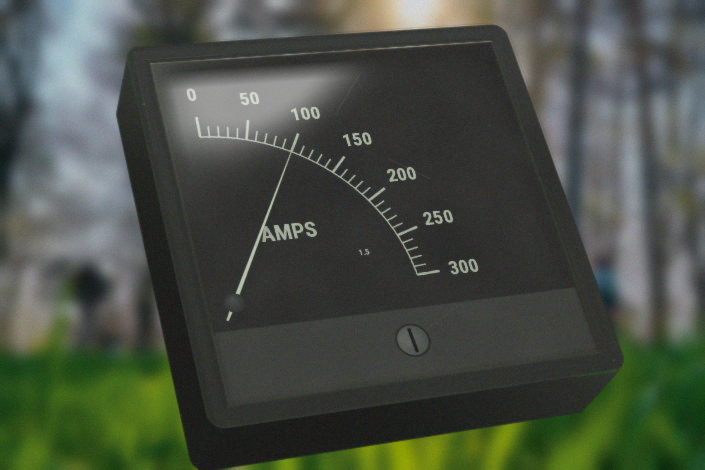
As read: 100; A
